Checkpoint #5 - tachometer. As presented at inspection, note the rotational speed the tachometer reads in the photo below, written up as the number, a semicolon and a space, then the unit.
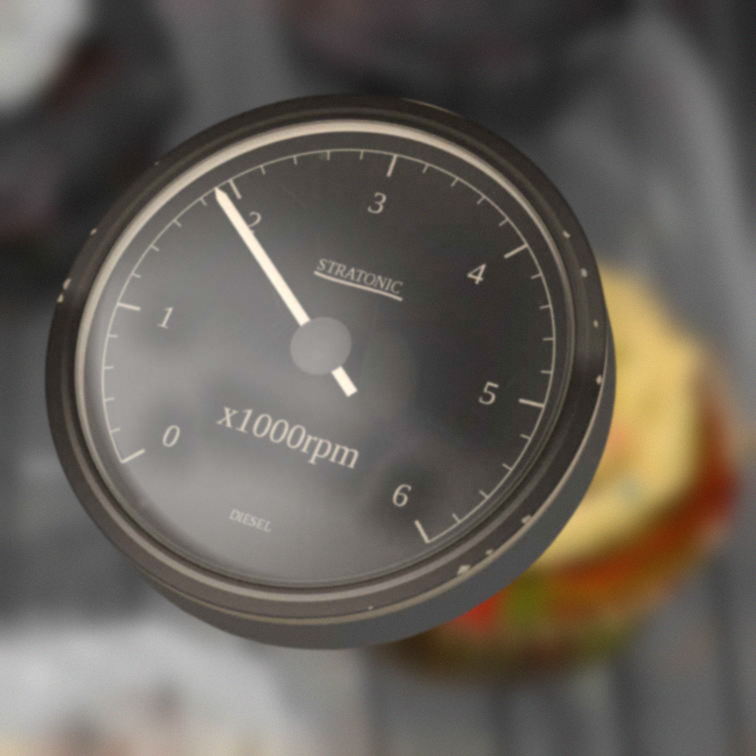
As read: 1900; rpm
